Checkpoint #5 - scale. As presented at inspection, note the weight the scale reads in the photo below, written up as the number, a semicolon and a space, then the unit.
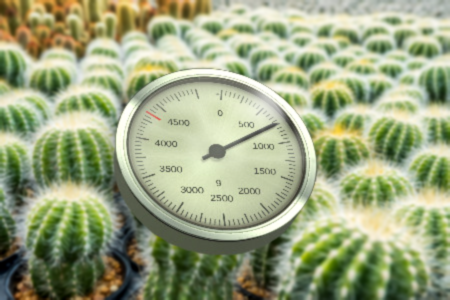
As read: 750; g
